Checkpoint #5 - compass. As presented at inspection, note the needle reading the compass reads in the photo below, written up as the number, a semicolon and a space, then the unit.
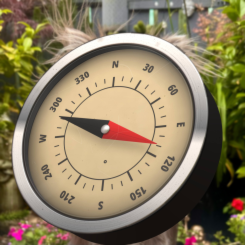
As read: 110; °
